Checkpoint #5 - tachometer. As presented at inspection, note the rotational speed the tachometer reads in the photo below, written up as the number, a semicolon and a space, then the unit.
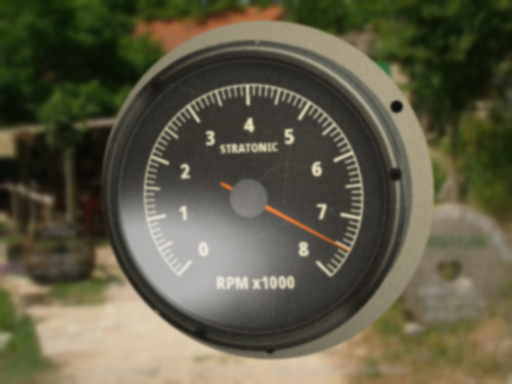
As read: 7500; rpm
